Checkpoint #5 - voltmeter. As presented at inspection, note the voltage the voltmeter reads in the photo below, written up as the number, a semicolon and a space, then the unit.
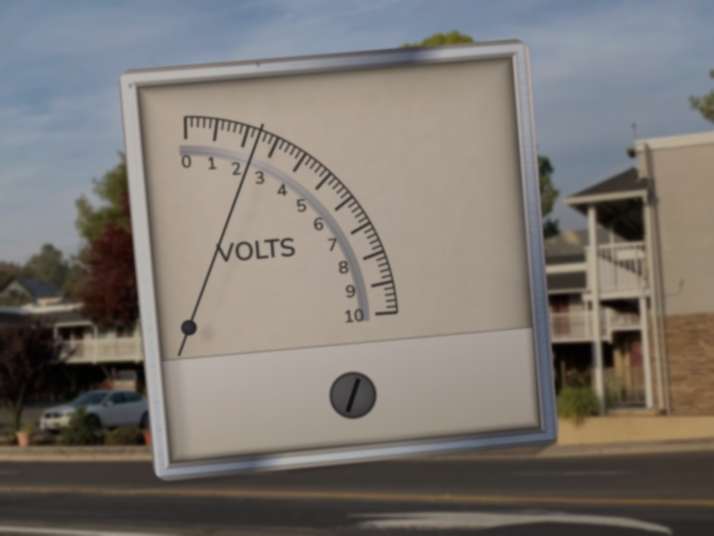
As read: 2.4; V
